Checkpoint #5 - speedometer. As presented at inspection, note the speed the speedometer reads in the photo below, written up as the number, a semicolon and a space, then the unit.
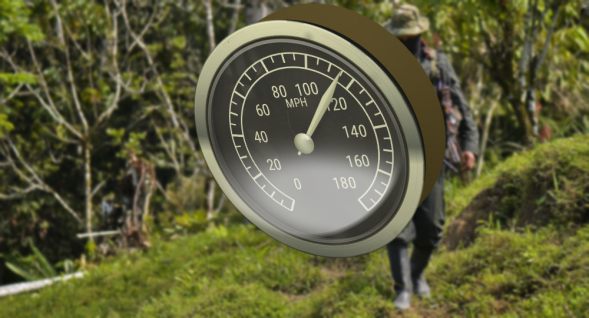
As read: 115; mph
